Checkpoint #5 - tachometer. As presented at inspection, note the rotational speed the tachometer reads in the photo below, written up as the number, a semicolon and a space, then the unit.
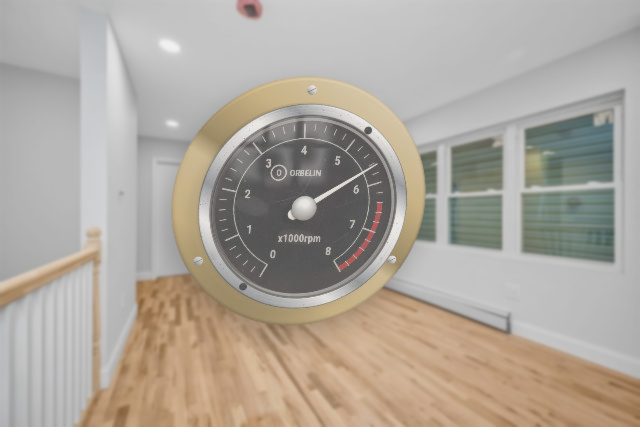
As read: 5600; rpm
